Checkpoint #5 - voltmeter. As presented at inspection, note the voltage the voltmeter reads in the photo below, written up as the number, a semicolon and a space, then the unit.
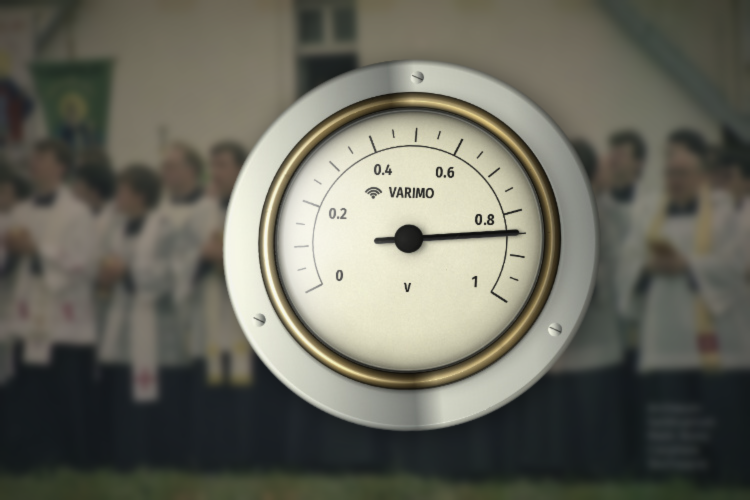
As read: 0.85; V
